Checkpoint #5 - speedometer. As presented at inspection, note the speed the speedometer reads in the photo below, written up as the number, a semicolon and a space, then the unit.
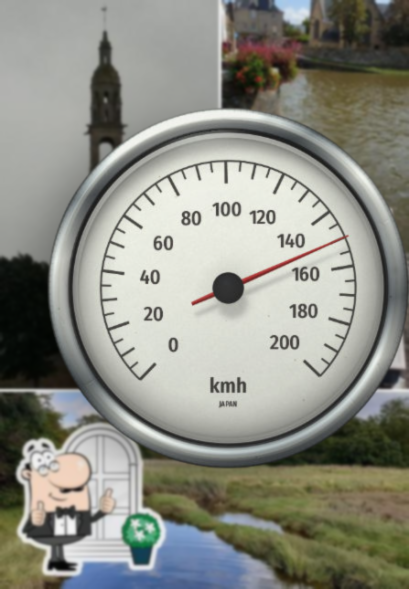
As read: 150; km/h
